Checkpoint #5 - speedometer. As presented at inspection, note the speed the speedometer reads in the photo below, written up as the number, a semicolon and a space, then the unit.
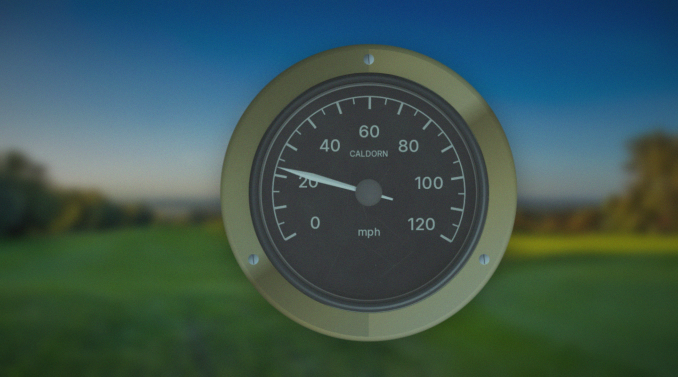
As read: 22.5; mph
